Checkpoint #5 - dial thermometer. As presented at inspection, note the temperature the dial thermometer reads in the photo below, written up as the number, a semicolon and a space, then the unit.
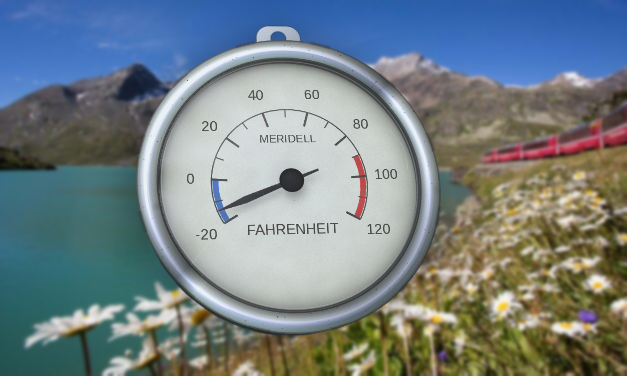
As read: -15; °F
